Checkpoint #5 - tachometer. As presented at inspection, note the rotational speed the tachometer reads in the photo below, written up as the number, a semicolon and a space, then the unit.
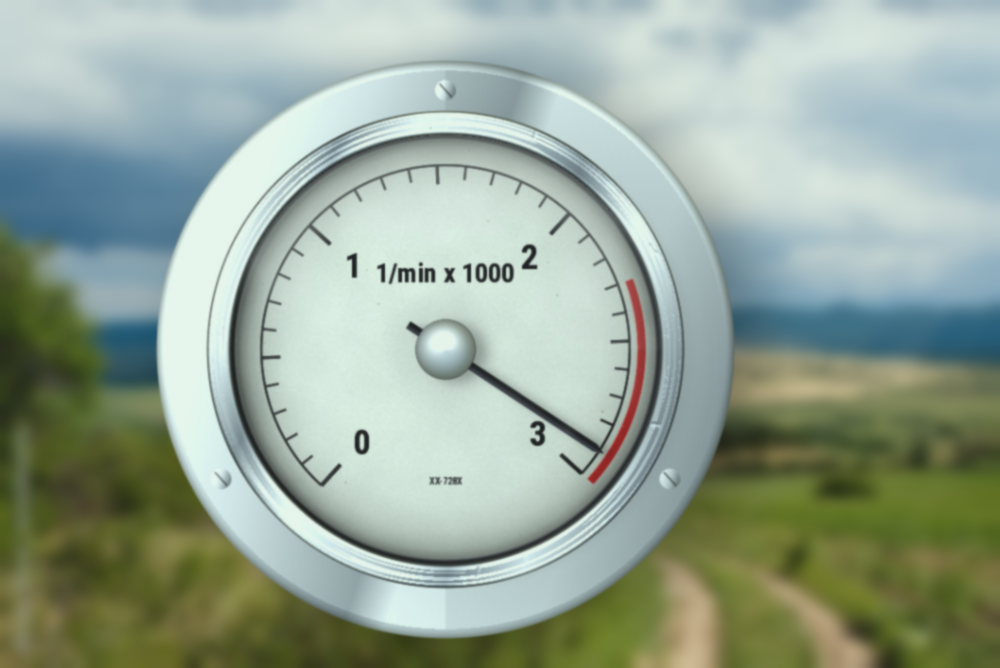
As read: 2900; rpm
